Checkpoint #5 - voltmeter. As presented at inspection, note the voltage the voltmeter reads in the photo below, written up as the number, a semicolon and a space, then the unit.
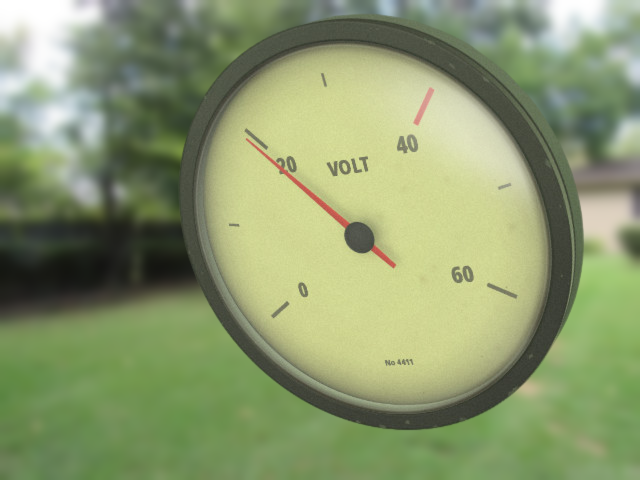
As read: 20; V
